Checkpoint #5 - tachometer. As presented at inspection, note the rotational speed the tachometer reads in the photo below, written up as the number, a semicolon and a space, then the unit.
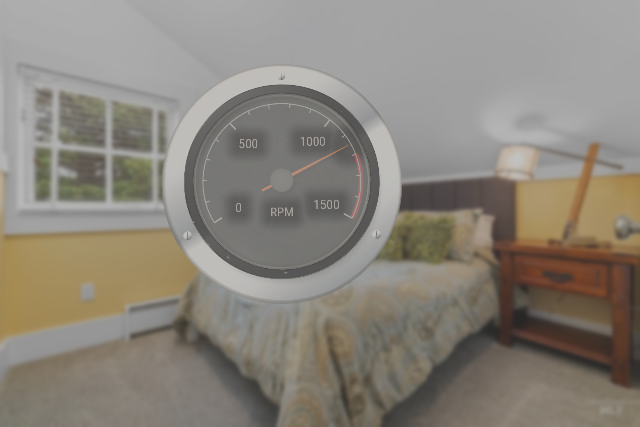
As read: 1150; rpm
